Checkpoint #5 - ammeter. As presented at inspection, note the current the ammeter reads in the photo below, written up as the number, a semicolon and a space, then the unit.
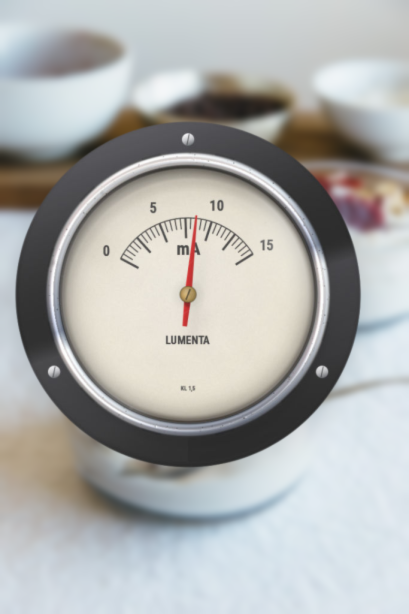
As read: 8.5; mA
